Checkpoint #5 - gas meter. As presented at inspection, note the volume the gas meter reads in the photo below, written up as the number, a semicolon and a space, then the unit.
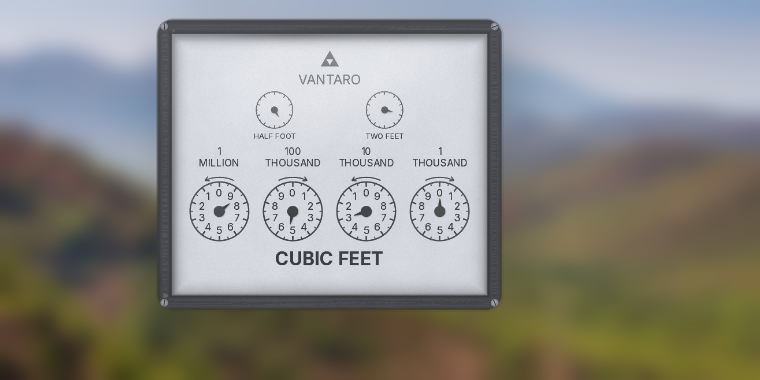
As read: 853000; ft³
